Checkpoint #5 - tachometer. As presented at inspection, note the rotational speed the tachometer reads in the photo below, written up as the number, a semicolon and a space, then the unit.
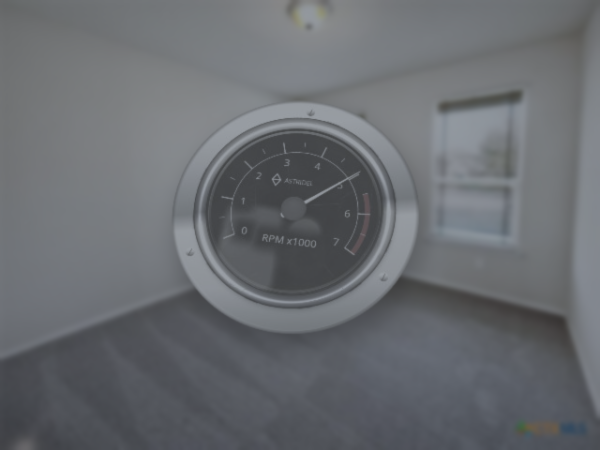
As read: 5000; rpm
